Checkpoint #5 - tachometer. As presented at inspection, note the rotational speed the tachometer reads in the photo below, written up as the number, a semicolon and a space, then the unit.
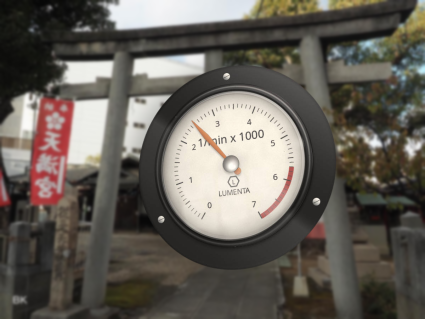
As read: 2500; rpm
